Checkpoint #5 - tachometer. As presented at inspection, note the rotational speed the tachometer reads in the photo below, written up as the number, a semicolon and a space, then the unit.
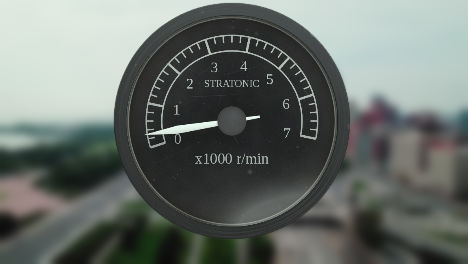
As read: 300; rpm
